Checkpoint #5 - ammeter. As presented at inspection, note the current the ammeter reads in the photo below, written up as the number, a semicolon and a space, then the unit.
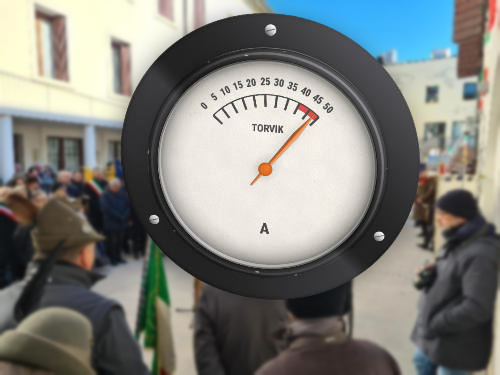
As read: 47.5; A
